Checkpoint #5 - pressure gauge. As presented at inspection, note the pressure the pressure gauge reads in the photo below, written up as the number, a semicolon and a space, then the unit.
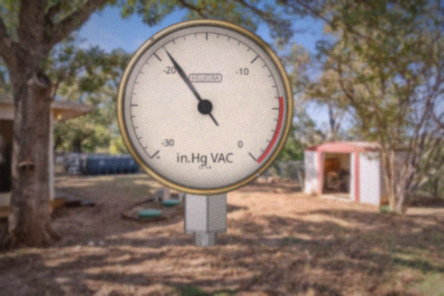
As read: -19; inHg
